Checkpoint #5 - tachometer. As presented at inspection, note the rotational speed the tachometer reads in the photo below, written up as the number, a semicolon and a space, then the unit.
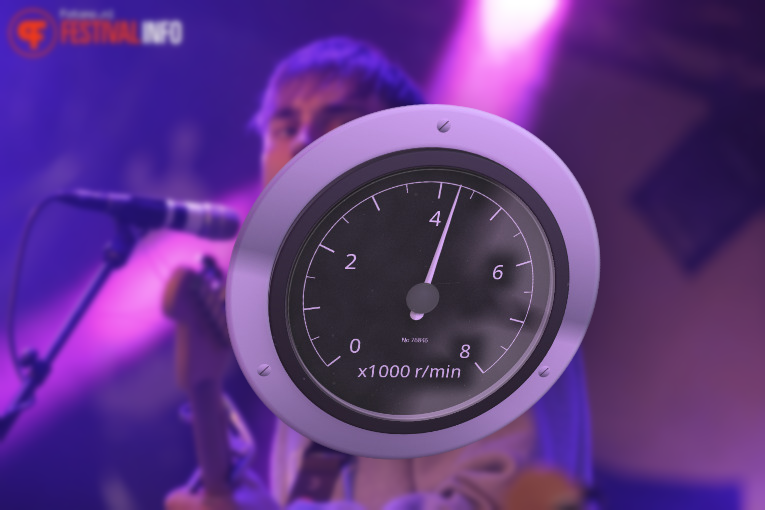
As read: 4250; rpm
